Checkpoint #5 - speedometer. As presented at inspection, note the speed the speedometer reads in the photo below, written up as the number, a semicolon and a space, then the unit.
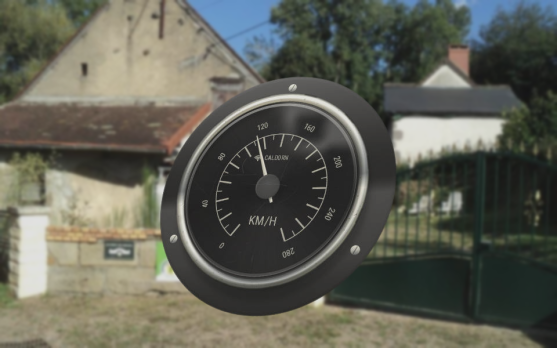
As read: 115; km/h
